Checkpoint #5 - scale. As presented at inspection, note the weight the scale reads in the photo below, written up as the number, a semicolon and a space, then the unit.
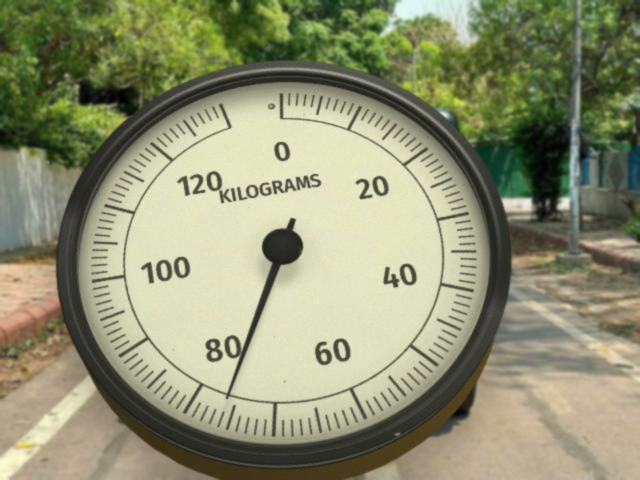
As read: 76; kg
